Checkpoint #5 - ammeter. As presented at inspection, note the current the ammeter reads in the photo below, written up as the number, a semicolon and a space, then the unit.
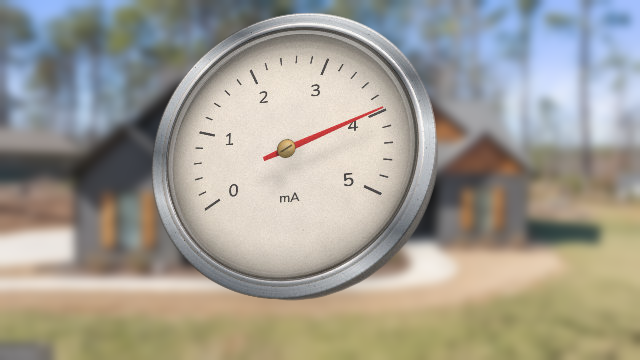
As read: 4; mA
